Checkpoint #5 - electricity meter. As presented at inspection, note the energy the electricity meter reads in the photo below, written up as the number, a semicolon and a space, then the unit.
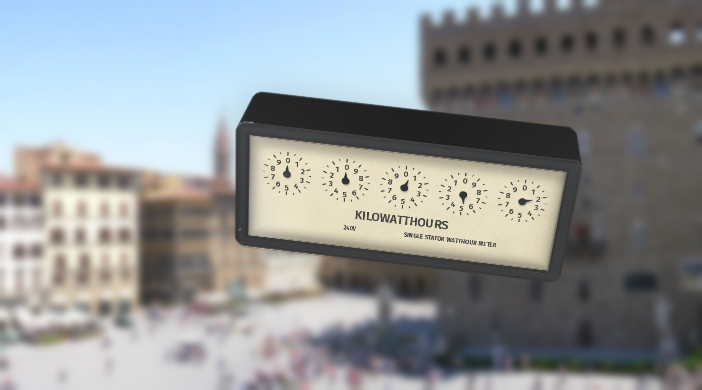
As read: 52; kWh
